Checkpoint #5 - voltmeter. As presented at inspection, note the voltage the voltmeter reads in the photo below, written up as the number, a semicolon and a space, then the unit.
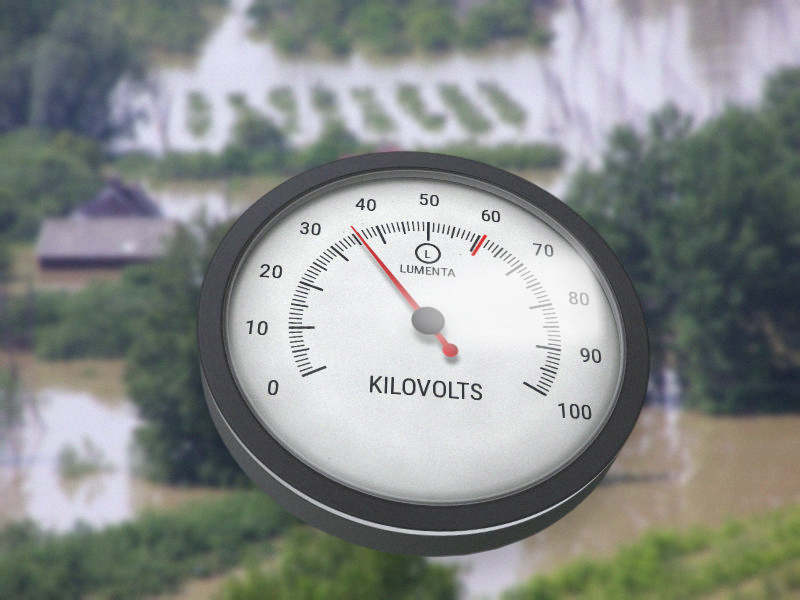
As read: 35; kV
